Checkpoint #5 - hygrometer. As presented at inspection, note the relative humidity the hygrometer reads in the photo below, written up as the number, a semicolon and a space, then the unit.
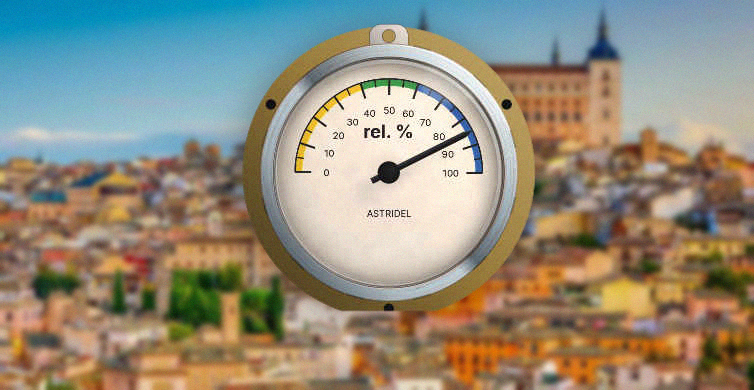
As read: 85; %
